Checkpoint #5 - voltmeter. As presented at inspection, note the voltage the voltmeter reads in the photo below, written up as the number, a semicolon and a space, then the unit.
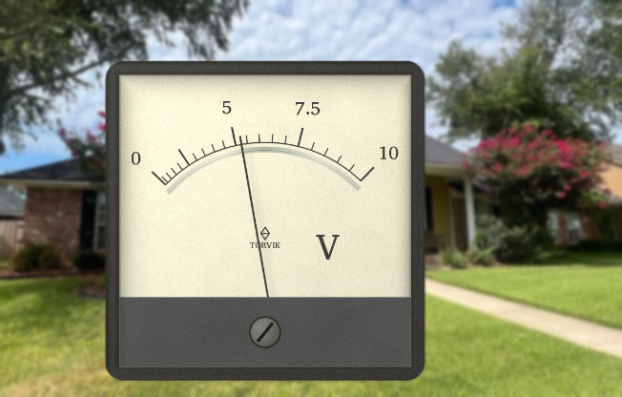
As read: 5.25; V
